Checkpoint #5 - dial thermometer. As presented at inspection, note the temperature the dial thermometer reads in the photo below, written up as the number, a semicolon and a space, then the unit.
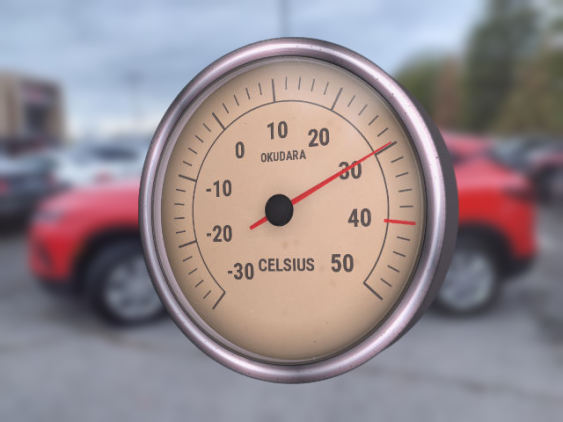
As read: 30; °C
